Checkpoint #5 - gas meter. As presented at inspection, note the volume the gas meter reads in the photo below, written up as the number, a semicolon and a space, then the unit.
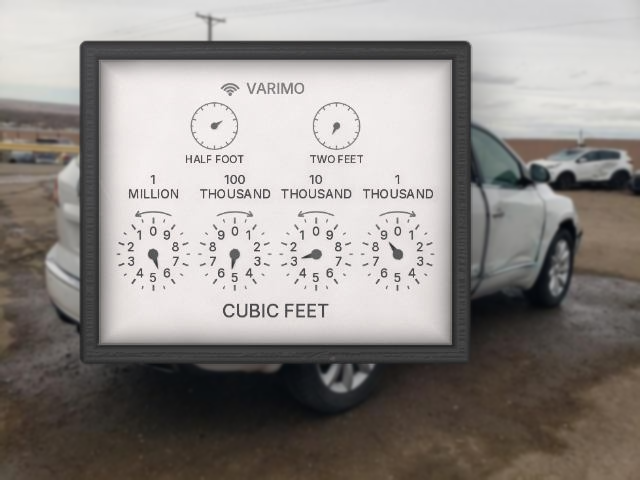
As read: 552900; ft³
